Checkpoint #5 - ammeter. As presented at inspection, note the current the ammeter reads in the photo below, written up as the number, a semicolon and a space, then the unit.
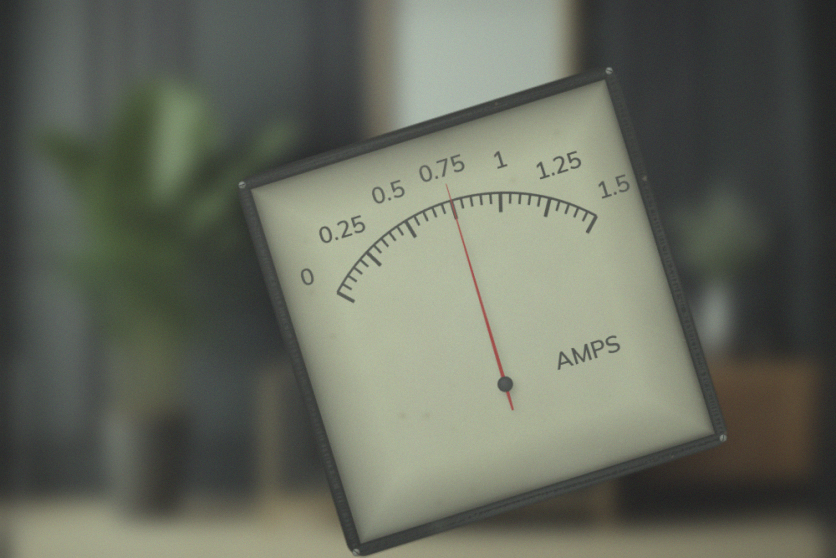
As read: 0.75; A
